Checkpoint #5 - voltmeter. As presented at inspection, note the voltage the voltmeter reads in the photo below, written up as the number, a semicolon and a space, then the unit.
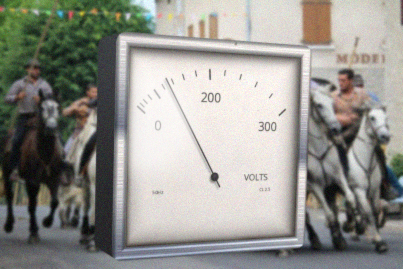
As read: 130; V
